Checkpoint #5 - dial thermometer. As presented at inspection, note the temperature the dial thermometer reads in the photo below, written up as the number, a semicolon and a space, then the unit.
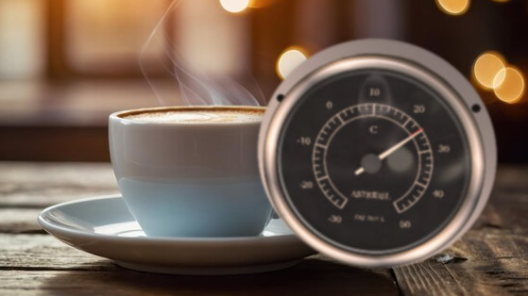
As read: 24; °C
